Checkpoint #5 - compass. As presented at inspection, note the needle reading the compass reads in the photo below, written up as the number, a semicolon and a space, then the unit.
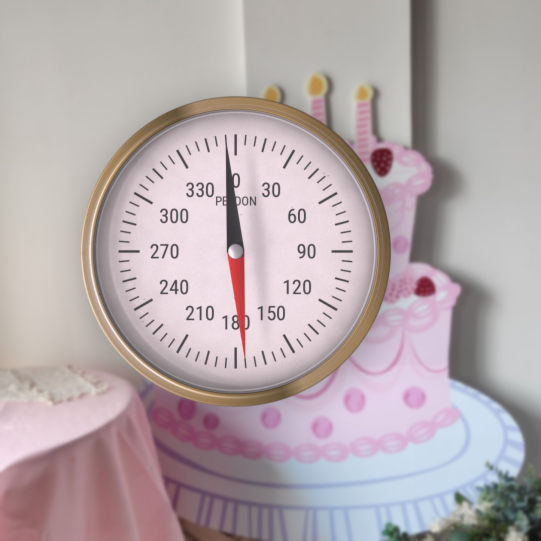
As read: 175; °
